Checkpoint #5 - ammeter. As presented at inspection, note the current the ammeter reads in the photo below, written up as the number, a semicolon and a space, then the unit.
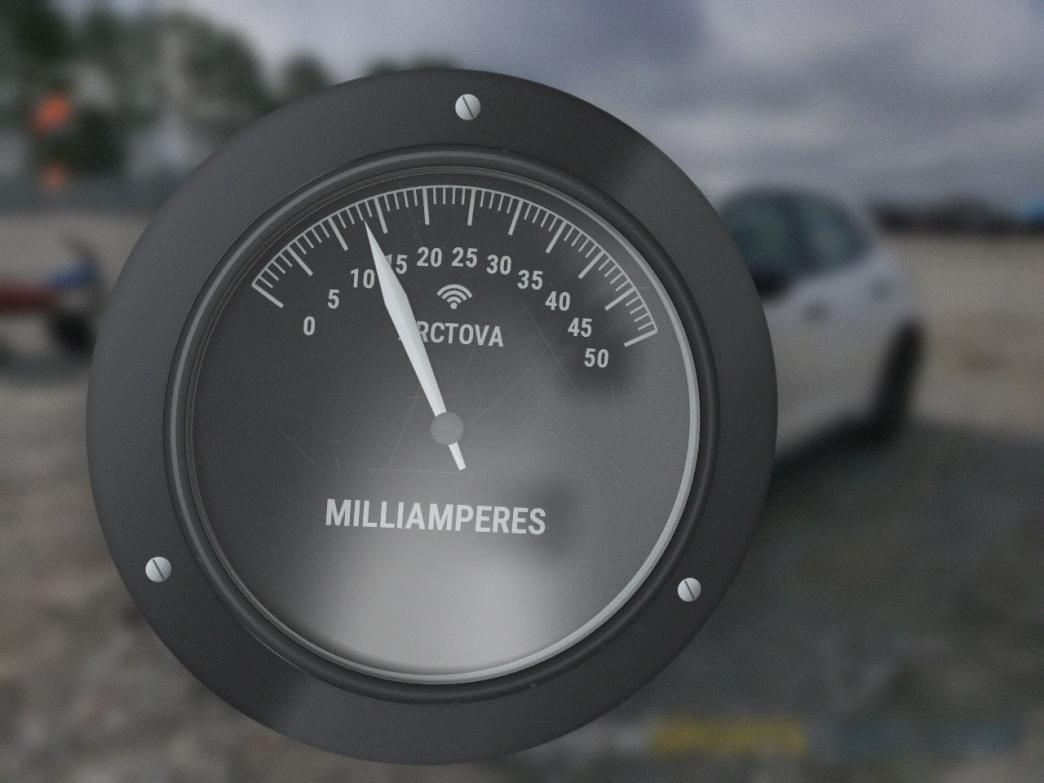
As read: 13; mA
